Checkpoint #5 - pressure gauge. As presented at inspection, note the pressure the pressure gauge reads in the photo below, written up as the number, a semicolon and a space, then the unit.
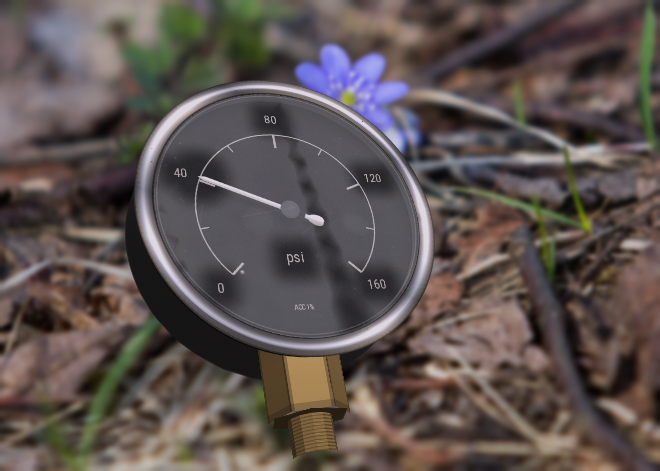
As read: 40; psi
